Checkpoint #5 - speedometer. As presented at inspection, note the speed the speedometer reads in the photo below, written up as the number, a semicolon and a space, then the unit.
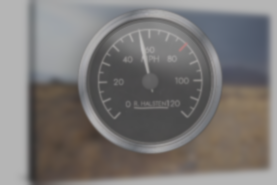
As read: 55; mph
